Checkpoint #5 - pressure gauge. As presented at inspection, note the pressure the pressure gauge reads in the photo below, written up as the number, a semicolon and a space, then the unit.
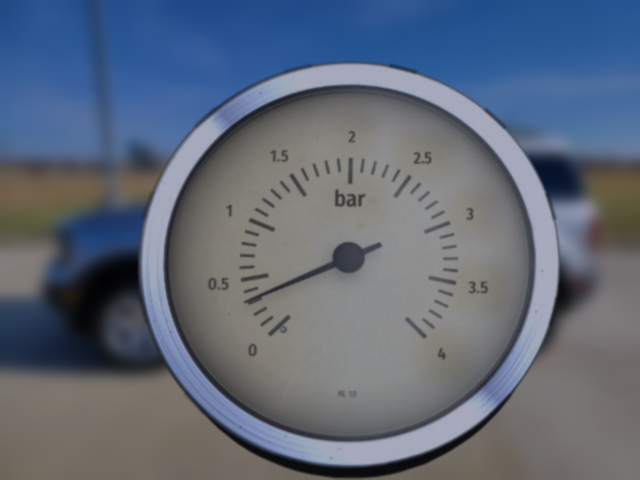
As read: 0.3; bar
